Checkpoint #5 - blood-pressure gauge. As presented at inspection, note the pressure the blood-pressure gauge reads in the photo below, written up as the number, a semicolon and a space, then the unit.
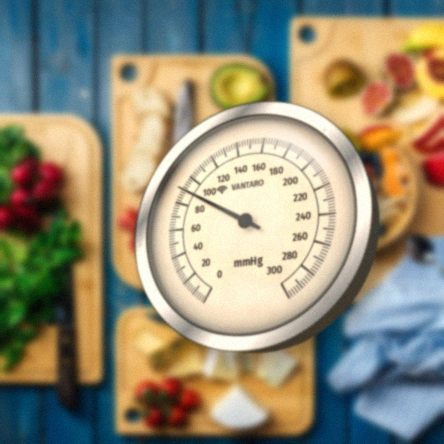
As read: 90; mmHg
